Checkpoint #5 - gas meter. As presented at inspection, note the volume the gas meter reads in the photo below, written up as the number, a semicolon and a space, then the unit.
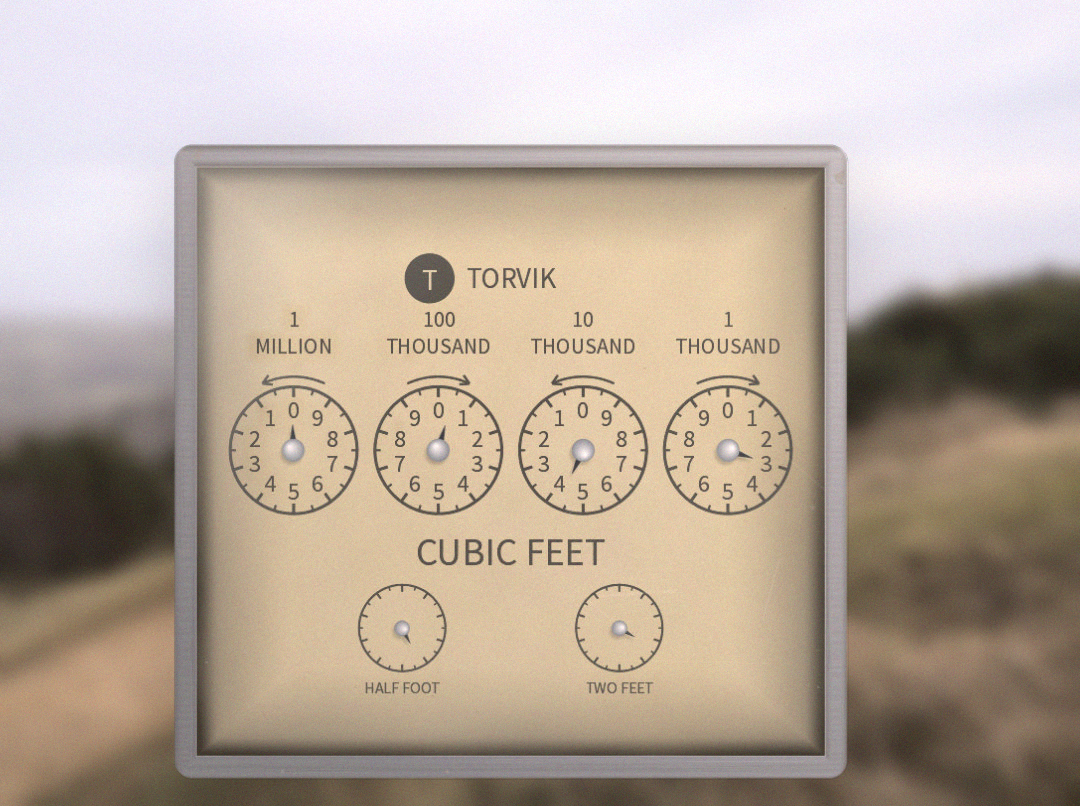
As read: 4300; ft³
